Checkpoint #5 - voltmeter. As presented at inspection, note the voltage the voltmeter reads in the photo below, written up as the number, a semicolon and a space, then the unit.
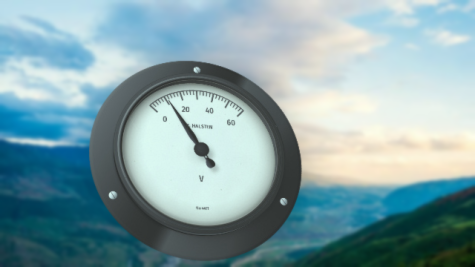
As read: 10; V
